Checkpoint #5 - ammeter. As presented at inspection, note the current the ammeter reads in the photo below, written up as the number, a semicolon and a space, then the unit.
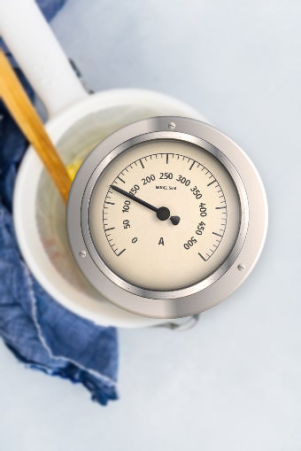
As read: 130; A
